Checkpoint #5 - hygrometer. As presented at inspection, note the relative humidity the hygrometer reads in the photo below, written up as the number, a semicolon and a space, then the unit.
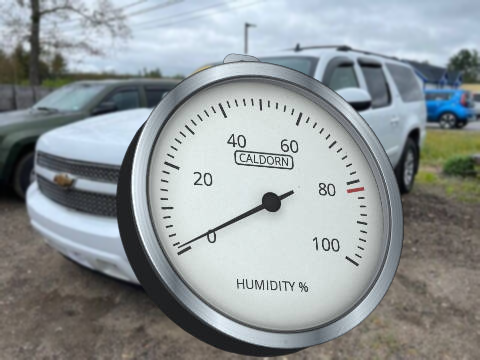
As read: 1; %
